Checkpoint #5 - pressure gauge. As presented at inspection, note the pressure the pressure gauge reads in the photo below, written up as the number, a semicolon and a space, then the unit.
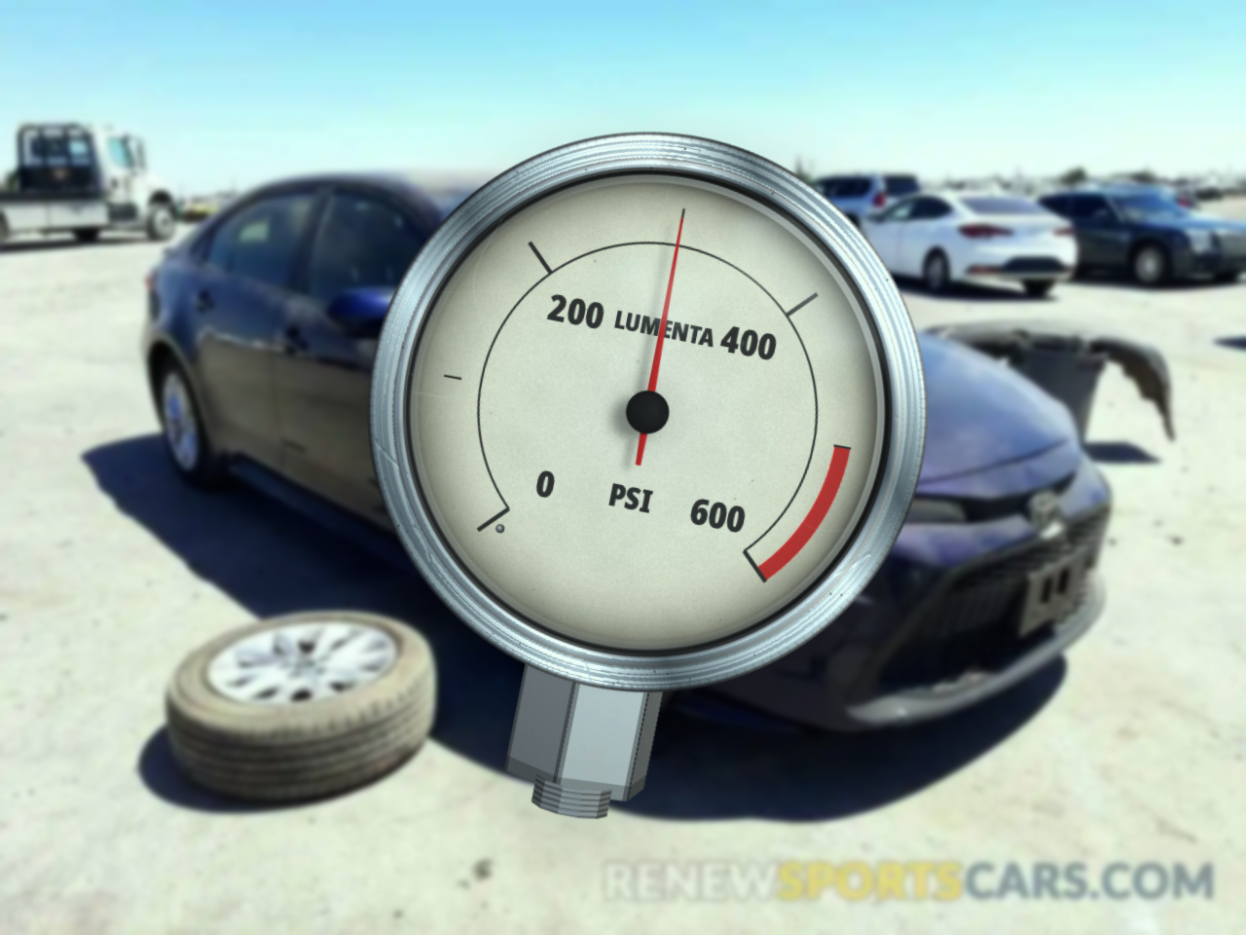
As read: 300; psi
